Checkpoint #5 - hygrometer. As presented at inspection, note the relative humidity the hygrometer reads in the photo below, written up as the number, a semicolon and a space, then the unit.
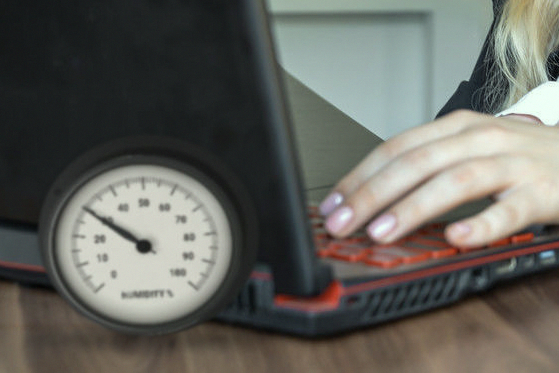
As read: 30; %
